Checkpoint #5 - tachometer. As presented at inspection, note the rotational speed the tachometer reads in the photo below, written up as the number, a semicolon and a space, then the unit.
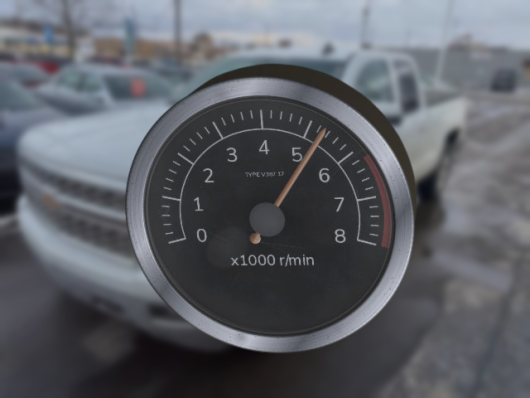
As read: 5300; rpm
